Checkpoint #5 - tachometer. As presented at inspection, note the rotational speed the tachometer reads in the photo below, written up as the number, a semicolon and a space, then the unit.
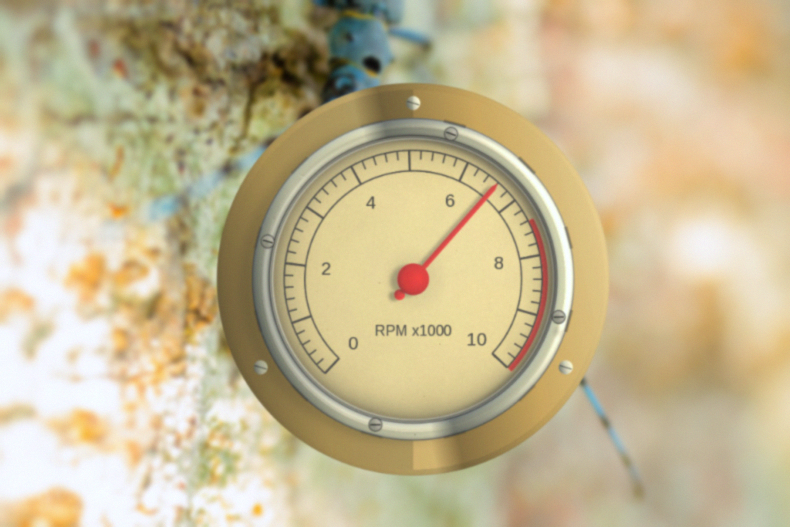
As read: 6600; rpm
